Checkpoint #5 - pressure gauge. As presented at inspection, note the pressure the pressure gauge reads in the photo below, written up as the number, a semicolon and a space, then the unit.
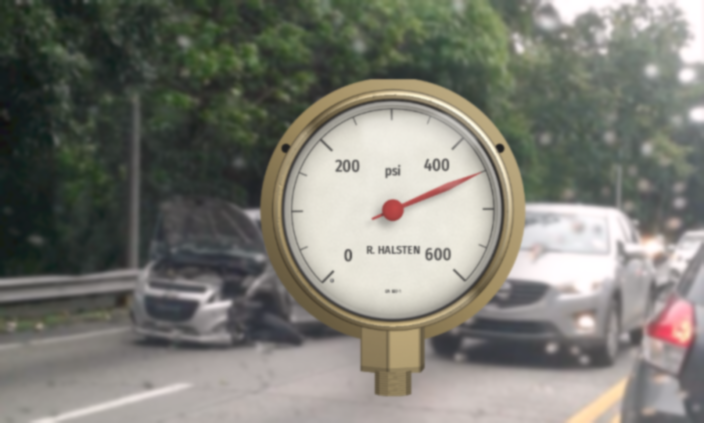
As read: 450; psi
